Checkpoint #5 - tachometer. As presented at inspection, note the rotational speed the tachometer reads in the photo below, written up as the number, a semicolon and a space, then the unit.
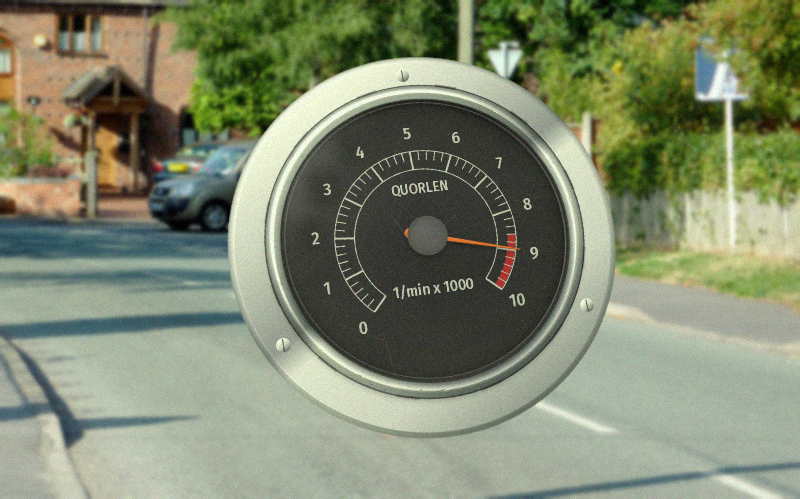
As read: 9000; rpm
